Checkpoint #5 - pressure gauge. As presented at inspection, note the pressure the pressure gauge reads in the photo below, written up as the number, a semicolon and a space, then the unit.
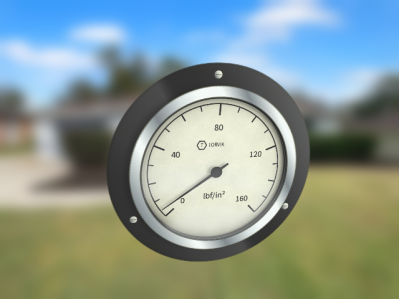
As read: 5; psi
